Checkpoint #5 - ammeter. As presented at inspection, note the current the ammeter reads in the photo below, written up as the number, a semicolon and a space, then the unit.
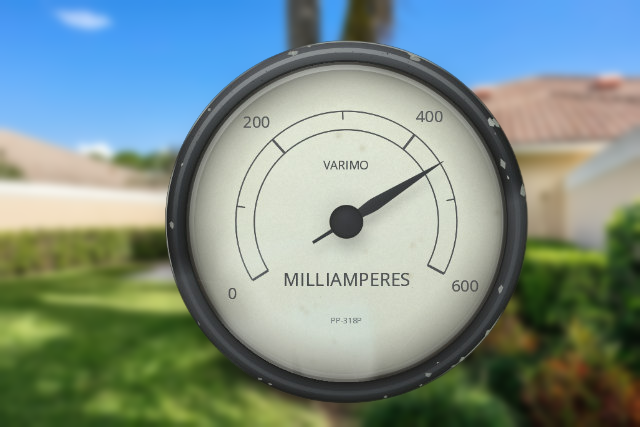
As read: 450; mA
